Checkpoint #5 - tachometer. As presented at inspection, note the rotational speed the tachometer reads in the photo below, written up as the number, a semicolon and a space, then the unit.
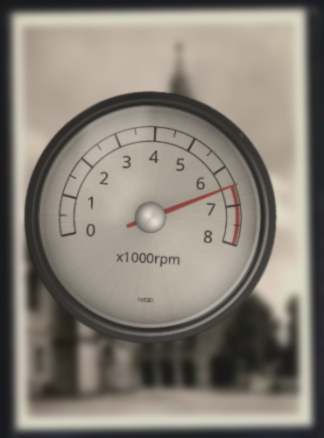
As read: 6500; rpm
